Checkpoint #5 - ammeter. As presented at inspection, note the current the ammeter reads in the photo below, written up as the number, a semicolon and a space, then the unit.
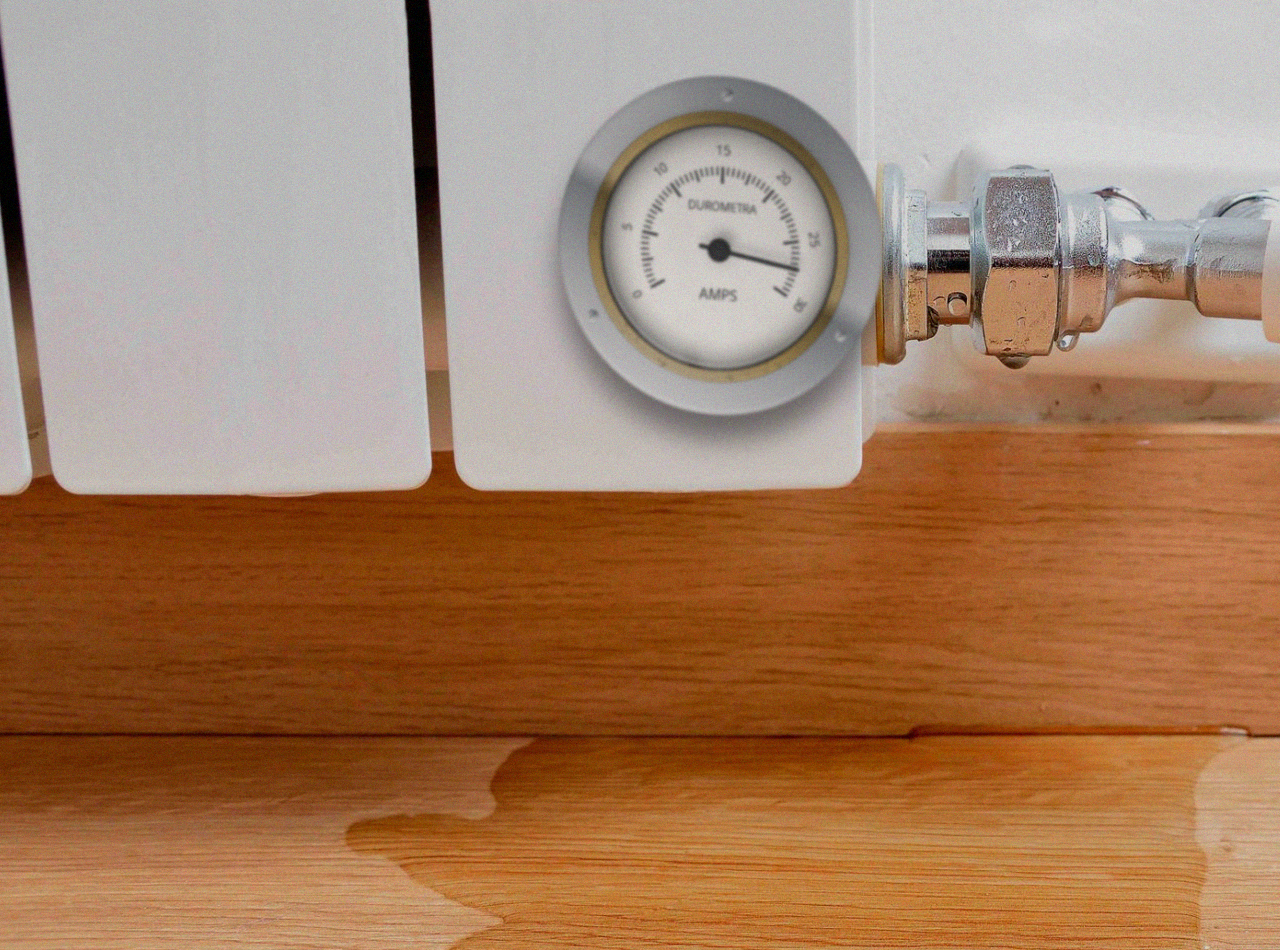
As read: 27.5; A
